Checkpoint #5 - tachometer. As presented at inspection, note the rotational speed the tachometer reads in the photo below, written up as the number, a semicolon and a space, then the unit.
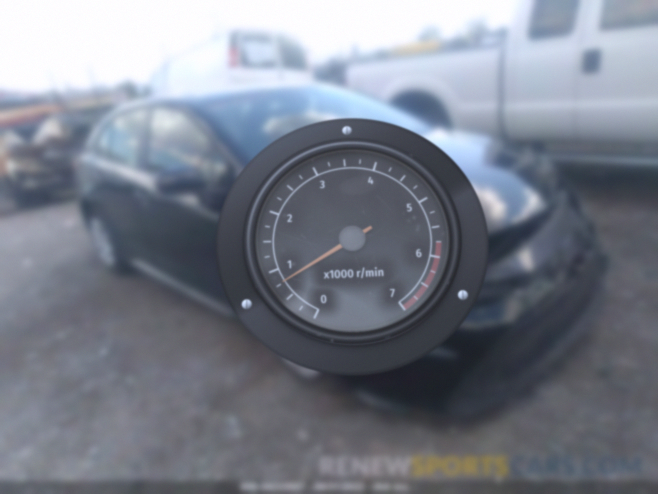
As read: 750; rpm
